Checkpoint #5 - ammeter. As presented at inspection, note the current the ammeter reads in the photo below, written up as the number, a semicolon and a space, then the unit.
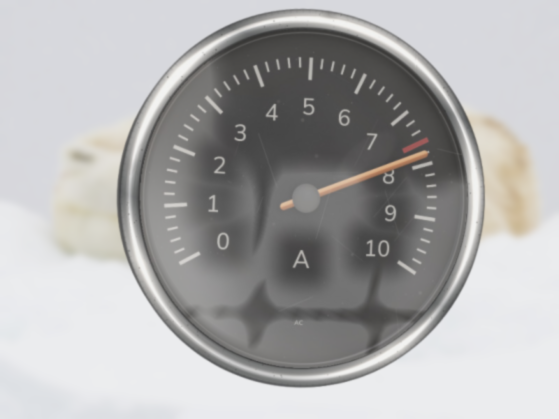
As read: 7.8; A
